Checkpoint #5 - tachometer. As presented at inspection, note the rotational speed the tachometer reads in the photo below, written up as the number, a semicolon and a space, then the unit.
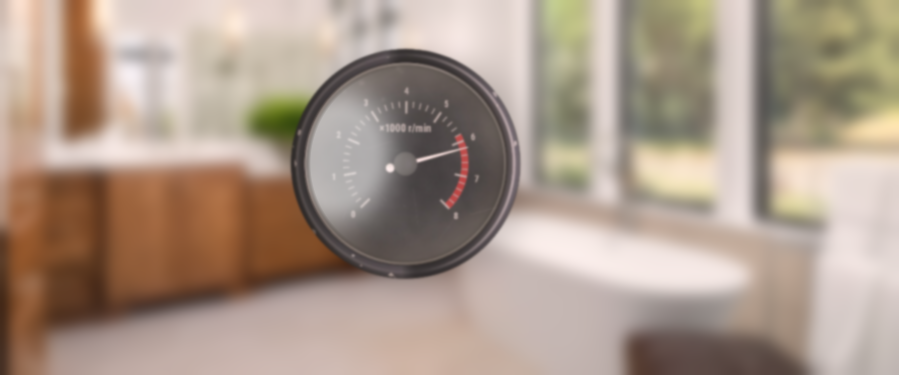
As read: 6200; rpm
